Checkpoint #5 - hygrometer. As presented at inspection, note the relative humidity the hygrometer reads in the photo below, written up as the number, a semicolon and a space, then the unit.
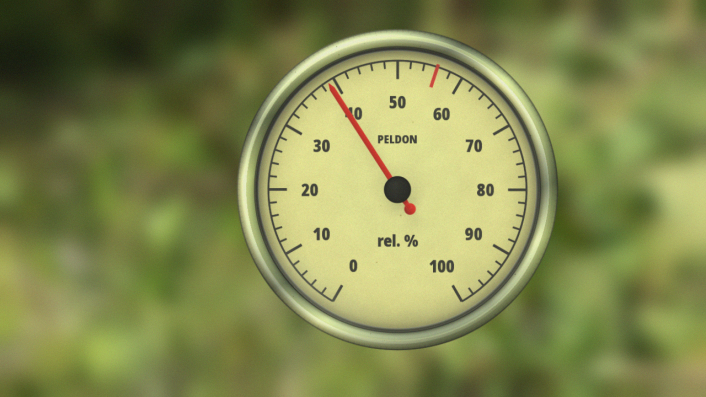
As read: 39; %
